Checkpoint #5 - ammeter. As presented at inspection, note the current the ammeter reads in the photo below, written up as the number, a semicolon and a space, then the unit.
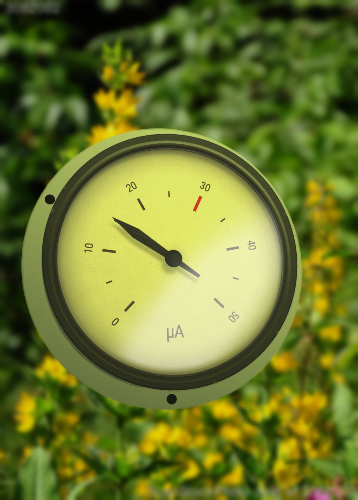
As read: 15; µA
